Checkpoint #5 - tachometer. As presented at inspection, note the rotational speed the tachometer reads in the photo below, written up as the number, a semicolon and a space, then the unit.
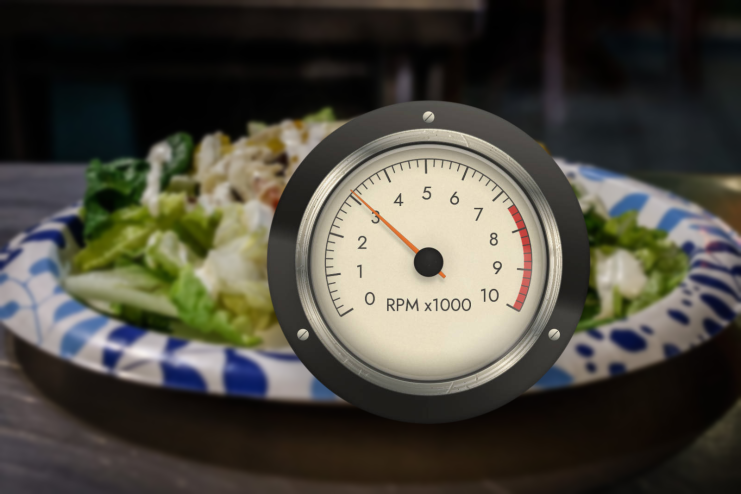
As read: 3100; rpm
